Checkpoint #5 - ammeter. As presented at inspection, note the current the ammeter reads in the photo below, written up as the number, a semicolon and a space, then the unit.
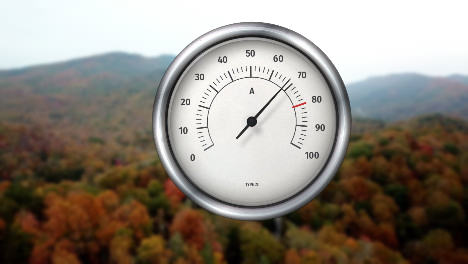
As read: 68; A
